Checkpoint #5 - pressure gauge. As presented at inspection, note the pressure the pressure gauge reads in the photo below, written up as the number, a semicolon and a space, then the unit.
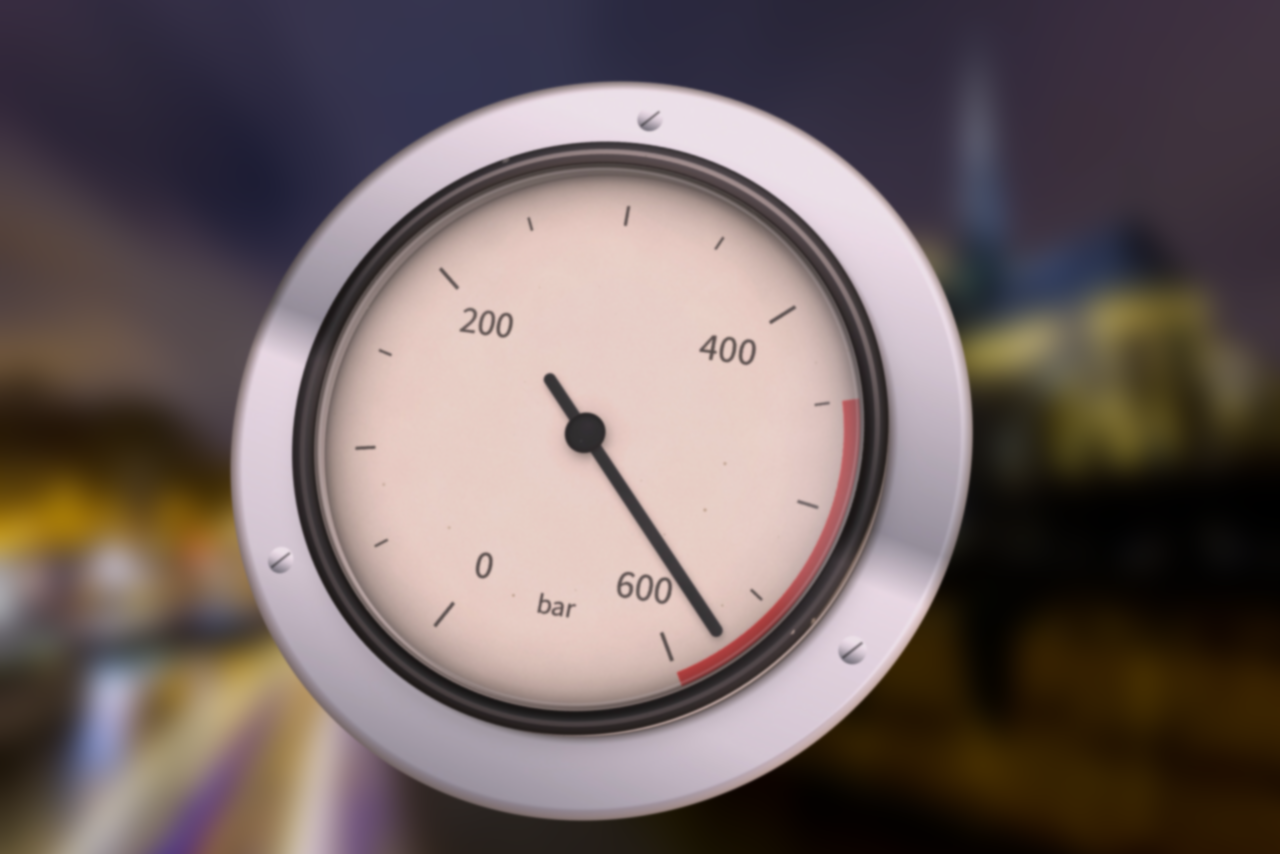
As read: 575; bar
